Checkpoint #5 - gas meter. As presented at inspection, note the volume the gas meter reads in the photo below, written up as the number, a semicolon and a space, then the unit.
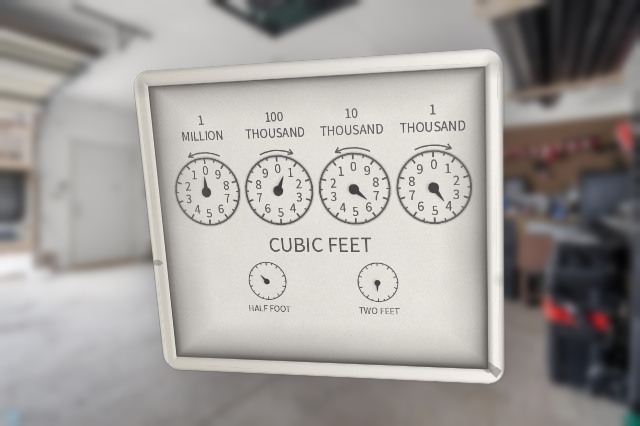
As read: 6400; ft³
